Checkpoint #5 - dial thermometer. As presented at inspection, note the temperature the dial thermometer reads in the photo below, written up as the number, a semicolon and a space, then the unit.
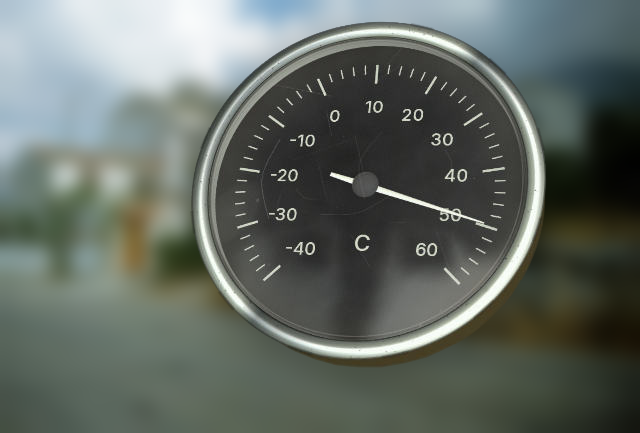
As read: 50; °C
